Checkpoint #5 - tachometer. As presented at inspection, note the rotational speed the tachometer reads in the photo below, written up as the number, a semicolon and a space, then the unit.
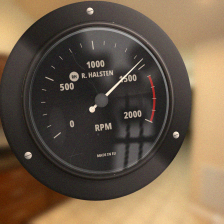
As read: 1450; rpm
